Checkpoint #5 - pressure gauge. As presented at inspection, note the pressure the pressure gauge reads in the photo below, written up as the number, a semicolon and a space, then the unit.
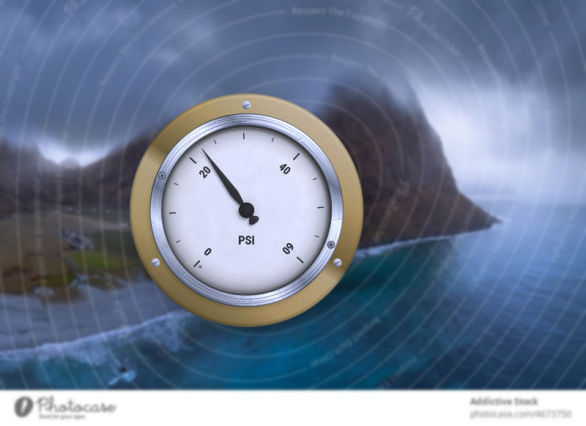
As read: 22.5; psi
